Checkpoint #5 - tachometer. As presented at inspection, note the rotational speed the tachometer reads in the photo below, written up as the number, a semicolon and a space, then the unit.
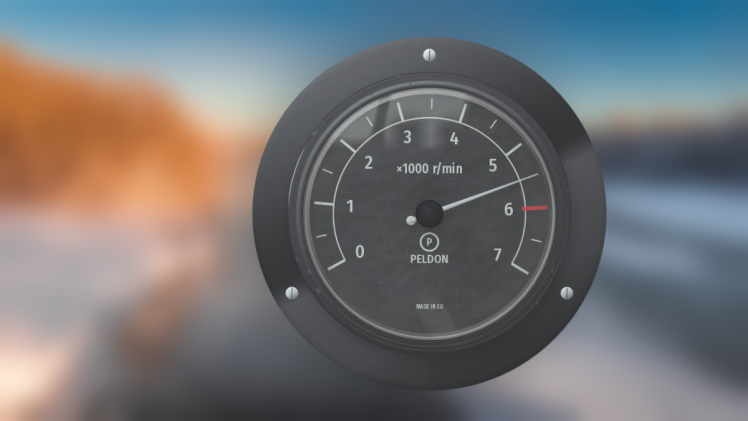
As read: 5500; rpm
